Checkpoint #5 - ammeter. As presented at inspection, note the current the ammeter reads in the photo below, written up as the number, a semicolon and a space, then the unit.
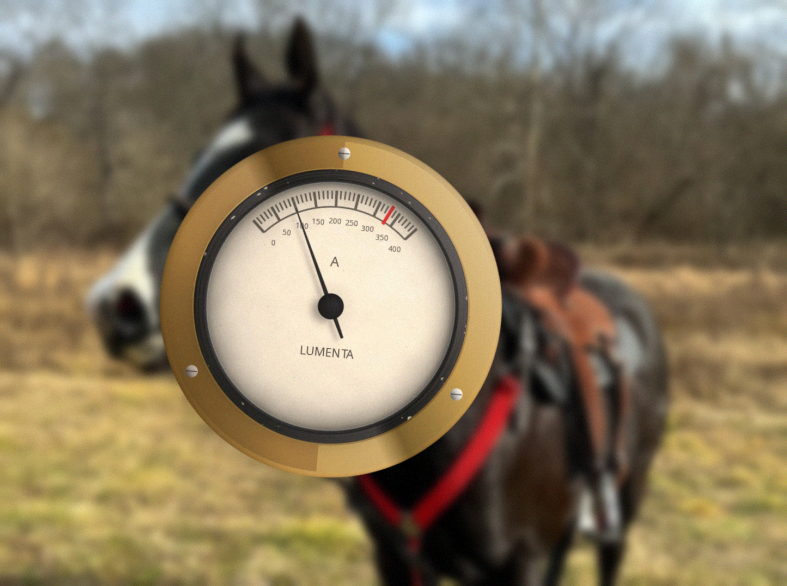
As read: 100; A
